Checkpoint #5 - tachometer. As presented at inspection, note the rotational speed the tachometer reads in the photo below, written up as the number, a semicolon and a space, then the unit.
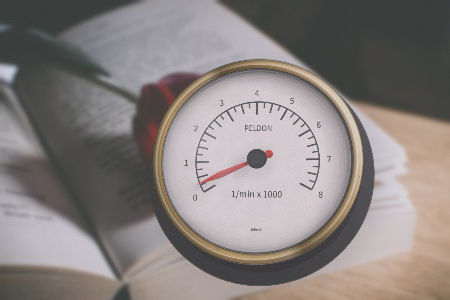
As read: 250; rpm
